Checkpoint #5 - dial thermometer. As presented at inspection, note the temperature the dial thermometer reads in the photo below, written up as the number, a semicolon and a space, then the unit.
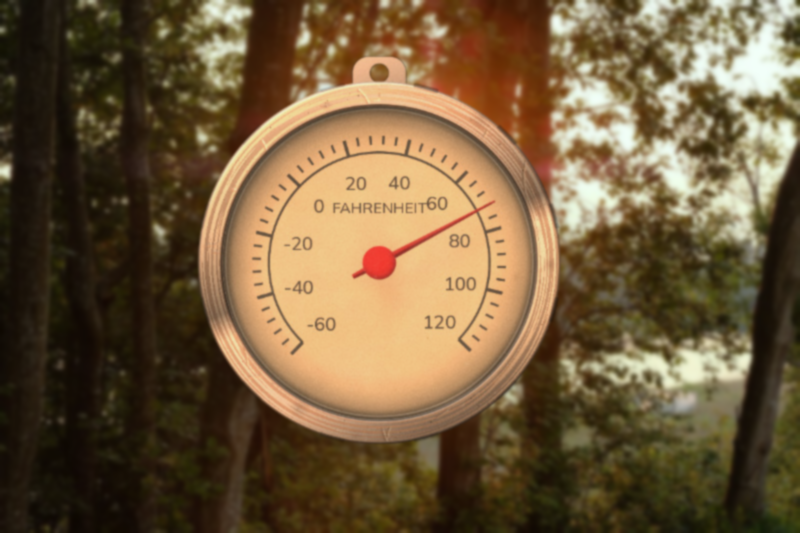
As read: 72; °F
